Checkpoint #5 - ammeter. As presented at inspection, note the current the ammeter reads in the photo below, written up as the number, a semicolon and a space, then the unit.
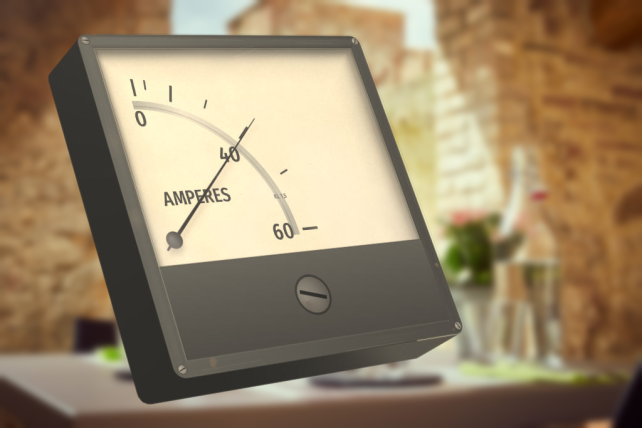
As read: 40; A
